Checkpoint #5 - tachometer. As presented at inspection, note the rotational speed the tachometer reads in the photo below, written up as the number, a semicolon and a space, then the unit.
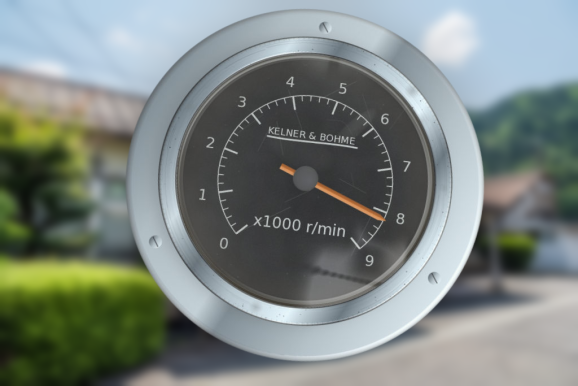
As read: 8200; rpm
